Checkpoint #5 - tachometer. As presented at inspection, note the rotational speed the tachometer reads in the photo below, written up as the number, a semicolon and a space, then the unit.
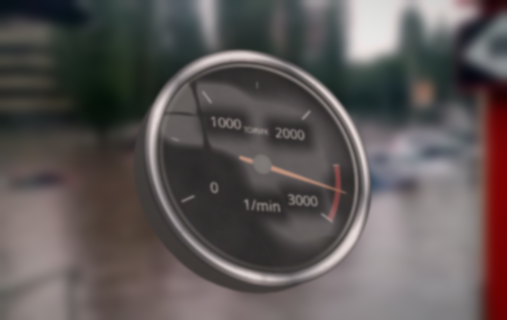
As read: 2750; rpm
